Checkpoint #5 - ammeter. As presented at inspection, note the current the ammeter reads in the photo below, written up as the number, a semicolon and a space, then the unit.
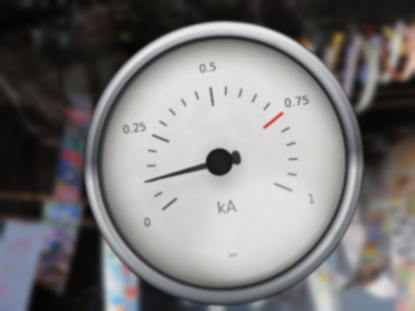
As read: 0.1; kA
